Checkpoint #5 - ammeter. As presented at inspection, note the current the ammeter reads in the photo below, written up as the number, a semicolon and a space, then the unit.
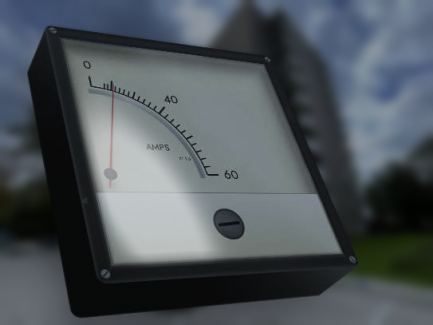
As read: 20; A
